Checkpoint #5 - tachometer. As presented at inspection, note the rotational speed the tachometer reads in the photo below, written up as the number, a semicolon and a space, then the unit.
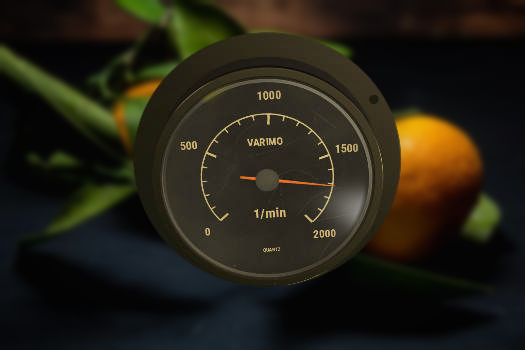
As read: 1700; rpm
